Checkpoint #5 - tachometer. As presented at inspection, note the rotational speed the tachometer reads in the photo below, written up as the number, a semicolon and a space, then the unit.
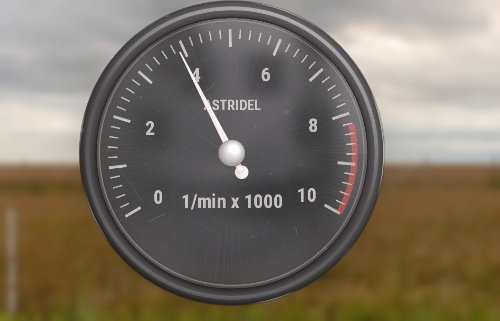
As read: 3900; rpm
